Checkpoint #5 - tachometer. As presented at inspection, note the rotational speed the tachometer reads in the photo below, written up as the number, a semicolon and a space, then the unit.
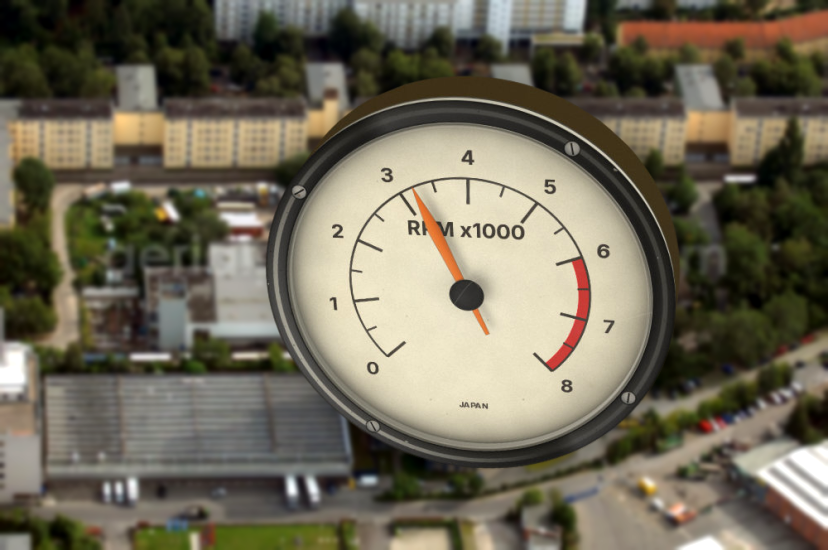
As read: 3250; rpm
